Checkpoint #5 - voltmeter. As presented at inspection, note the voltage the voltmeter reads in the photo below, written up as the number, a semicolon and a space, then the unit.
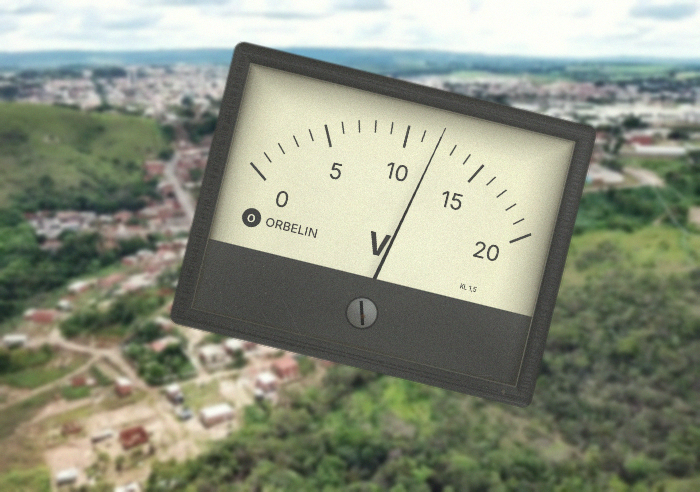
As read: 12; V
